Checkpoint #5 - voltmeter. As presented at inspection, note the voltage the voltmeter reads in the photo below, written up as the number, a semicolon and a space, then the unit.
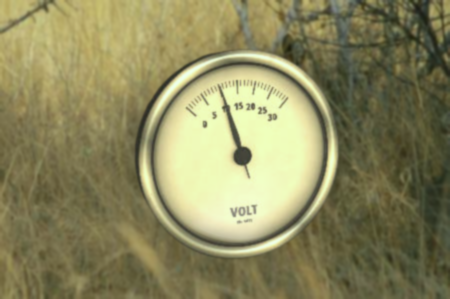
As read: 10; V
